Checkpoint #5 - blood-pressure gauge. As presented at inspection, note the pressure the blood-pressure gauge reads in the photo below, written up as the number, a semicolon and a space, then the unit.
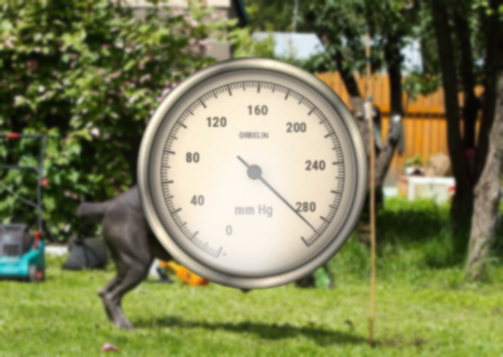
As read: 290; mmHg
